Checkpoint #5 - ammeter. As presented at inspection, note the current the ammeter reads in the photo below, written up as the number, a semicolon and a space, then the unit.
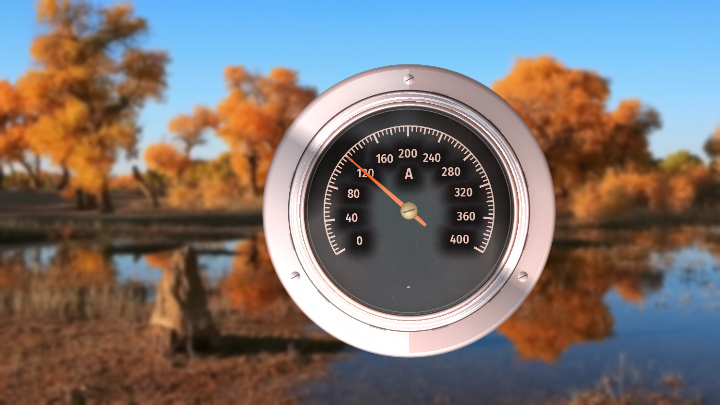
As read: 120; A
